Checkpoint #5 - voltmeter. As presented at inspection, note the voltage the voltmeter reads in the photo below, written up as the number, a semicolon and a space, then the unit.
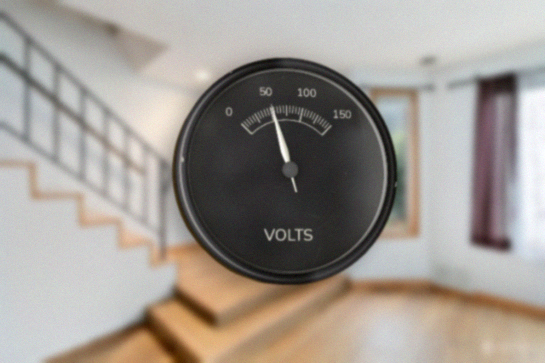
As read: 50; V
